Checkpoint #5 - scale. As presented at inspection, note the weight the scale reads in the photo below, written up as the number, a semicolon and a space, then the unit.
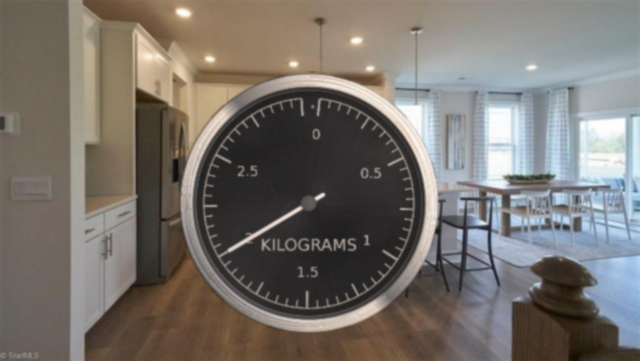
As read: 2; kg
